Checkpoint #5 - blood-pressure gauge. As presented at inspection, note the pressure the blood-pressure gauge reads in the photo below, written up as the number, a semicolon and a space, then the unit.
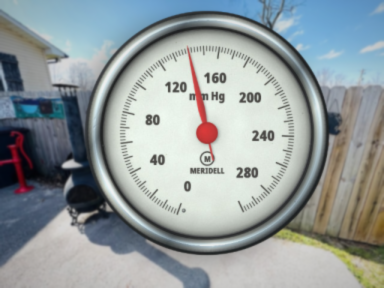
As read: 140; mmHg
